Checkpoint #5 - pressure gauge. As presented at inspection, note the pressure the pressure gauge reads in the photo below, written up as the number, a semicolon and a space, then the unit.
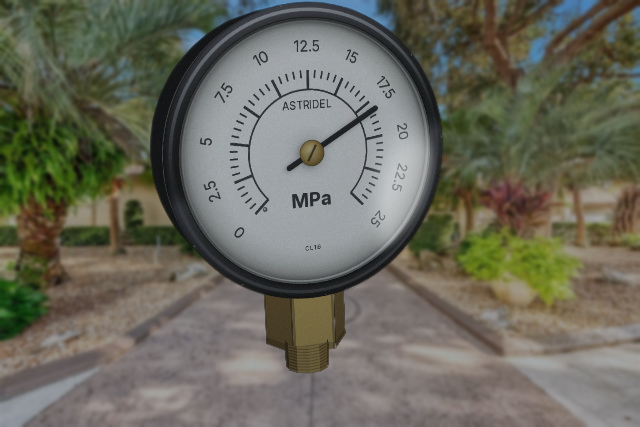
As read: 18; MPa
